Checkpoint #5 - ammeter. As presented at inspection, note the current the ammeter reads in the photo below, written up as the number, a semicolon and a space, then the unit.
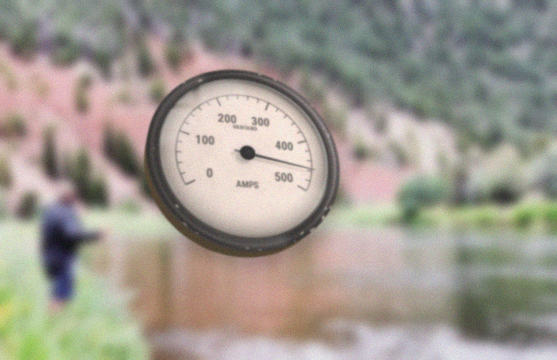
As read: 460; A
